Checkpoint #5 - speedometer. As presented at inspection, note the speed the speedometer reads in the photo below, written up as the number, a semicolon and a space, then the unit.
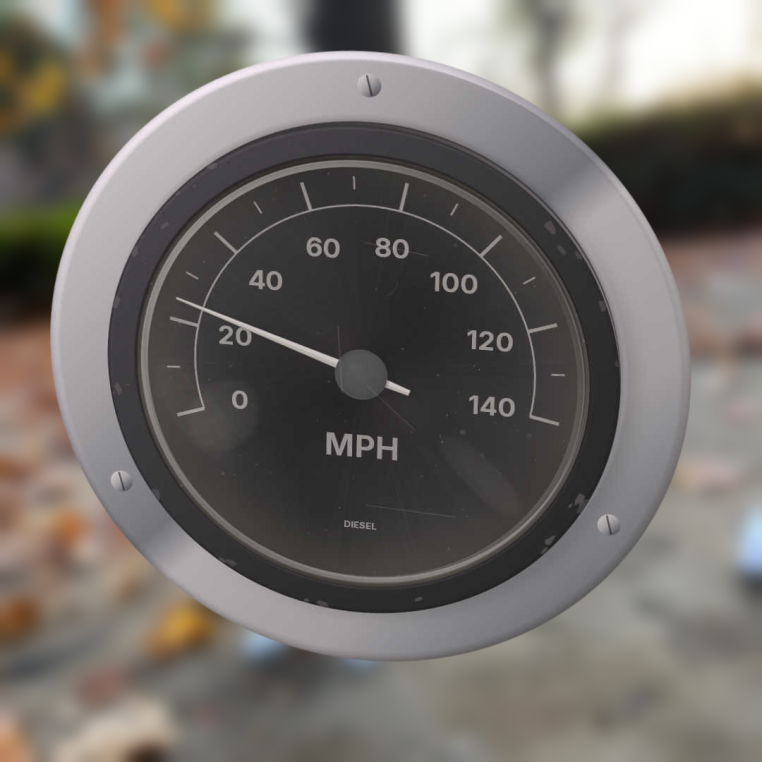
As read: 25; mph
